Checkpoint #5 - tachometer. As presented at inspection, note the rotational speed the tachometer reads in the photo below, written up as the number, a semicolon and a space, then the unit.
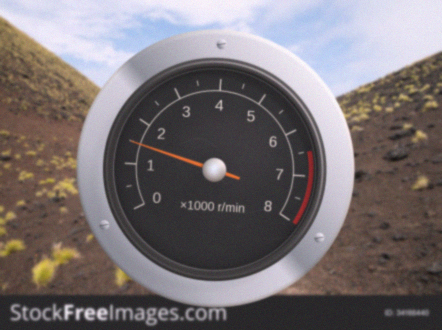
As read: 1500; rpm
